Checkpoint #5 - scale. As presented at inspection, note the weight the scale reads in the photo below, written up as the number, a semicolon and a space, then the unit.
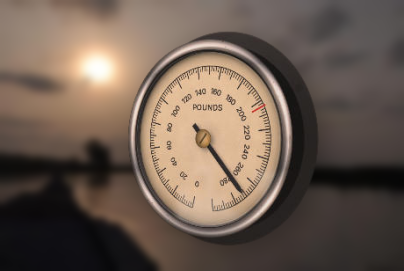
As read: 270; lb
